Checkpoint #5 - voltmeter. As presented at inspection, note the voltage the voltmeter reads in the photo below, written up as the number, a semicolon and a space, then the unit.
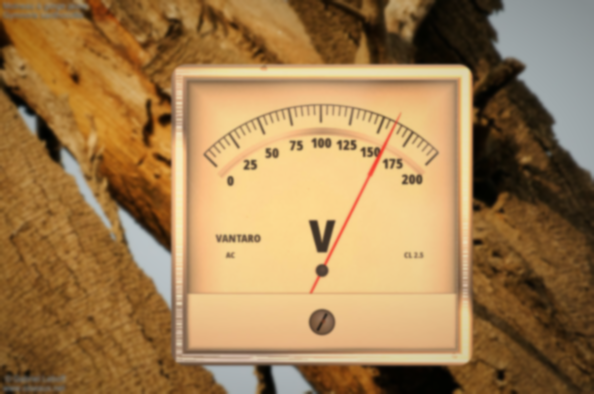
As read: 160; V
